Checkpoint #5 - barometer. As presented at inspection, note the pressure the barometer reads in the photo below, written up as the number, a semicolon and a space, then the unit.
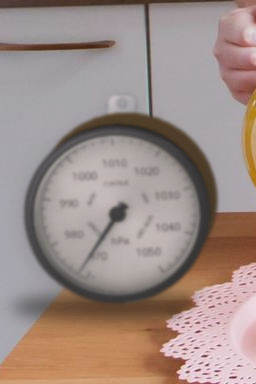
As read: 972; hPa
